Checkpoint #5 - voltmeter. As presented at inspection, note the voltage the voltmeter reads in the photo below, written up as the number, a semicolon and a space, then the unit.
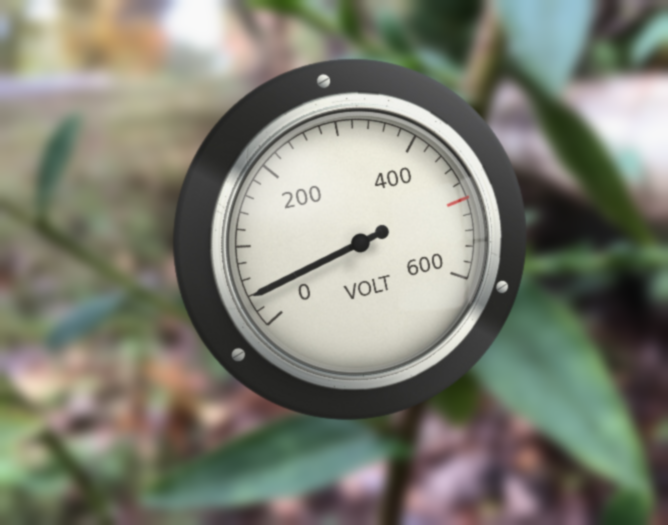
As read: 40; V
